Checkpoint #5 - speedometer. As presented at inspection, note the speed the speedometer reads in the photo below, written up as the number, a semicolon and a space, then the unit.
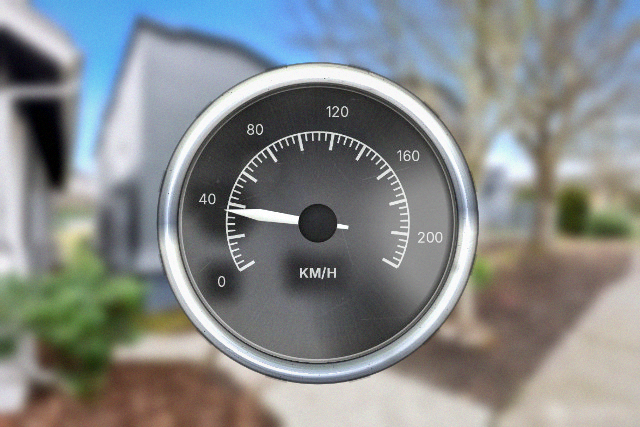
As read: 36; km/h
